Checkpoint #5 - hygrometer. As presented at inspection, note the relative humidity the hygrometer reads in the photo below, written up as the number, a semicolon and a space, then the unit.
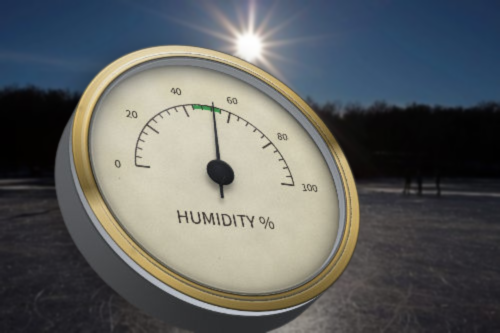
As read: 52; %
